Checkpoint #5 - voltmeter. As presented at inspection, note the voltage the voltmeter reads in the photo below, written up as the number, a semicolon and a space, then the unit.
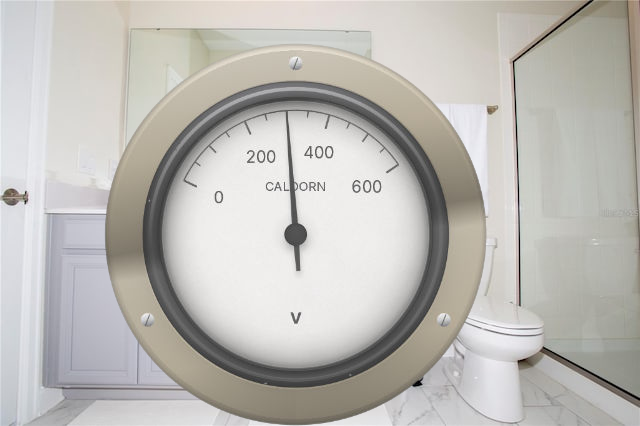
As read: 300; V
